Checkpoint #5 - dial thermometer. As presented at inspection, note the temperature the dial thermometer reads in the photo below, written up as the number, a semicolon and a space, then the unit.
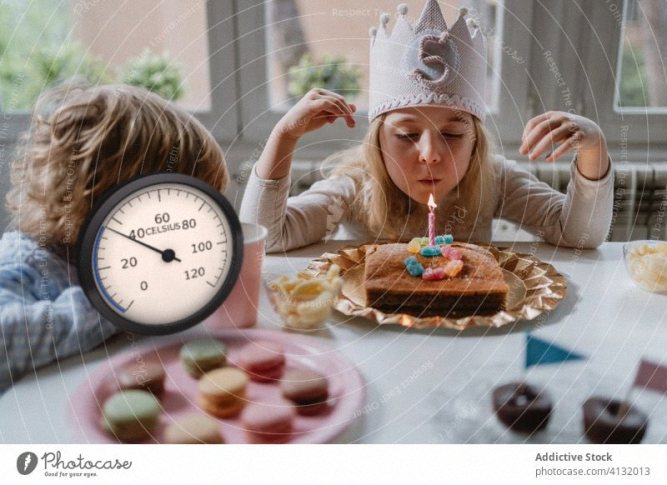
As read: 36; °C
